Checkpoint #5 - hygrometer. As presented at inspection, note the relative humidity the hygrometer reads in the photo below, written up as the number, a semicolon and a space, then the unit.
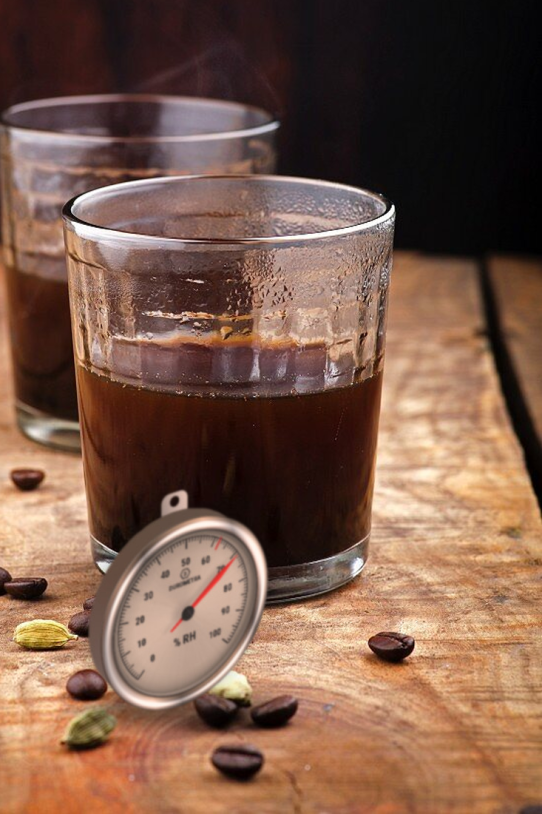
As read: 70; %
